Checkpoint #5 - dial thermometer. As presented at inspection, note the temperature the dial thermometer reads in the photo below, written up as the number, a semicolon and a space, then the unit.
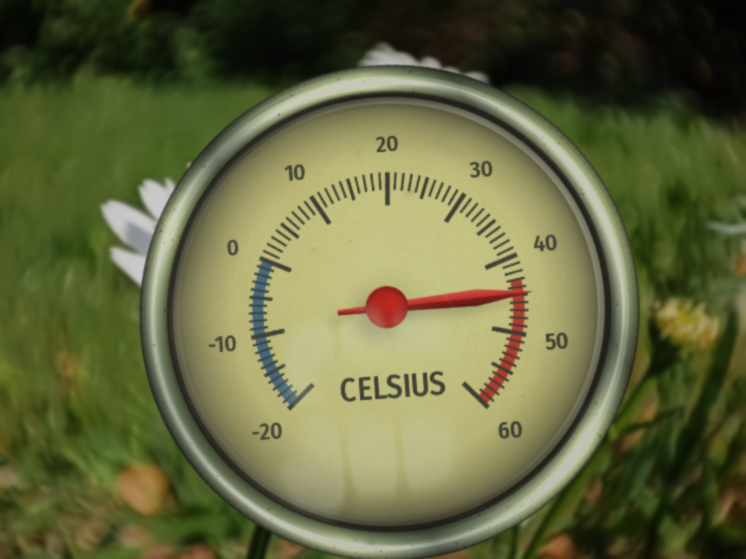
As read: 45; °C
